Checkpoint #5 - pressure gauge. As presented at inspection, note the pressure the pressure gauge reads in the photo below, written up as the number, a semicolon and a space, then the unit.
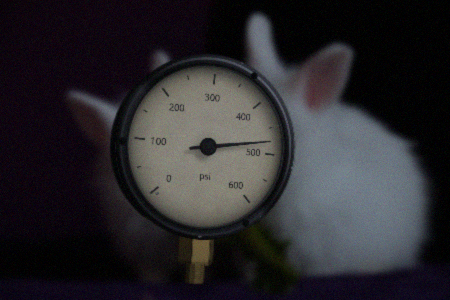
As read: 475; psi
